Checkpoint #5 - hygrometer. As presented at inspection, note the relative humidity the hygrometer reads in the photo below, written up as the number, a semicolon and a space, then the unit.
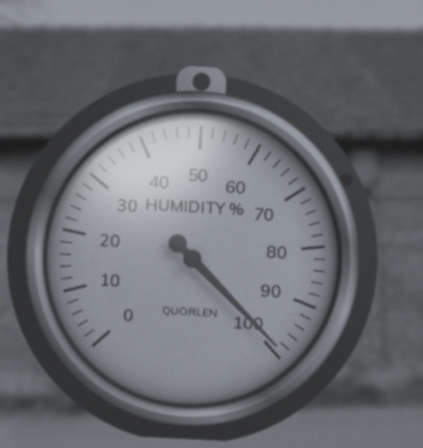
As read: 99; %
